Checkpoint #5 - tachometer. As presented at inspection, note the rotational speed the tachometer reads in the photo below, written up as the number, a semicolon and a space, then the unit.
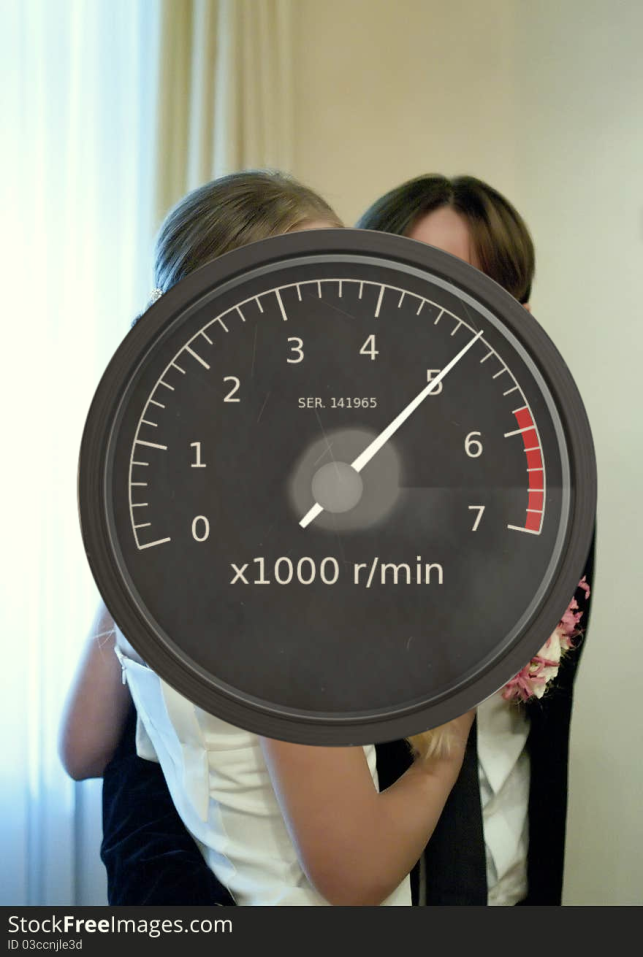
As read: 5000; rpm
